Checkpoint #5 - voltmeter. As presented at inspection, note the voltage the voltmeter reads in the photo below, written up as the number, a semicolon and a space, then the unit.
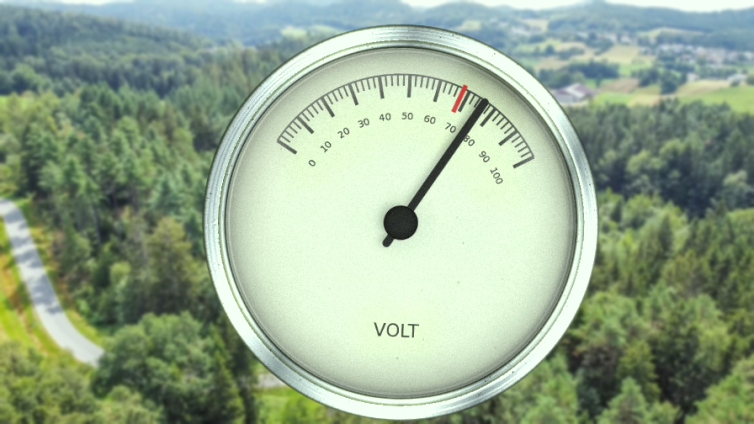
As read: 76; V
